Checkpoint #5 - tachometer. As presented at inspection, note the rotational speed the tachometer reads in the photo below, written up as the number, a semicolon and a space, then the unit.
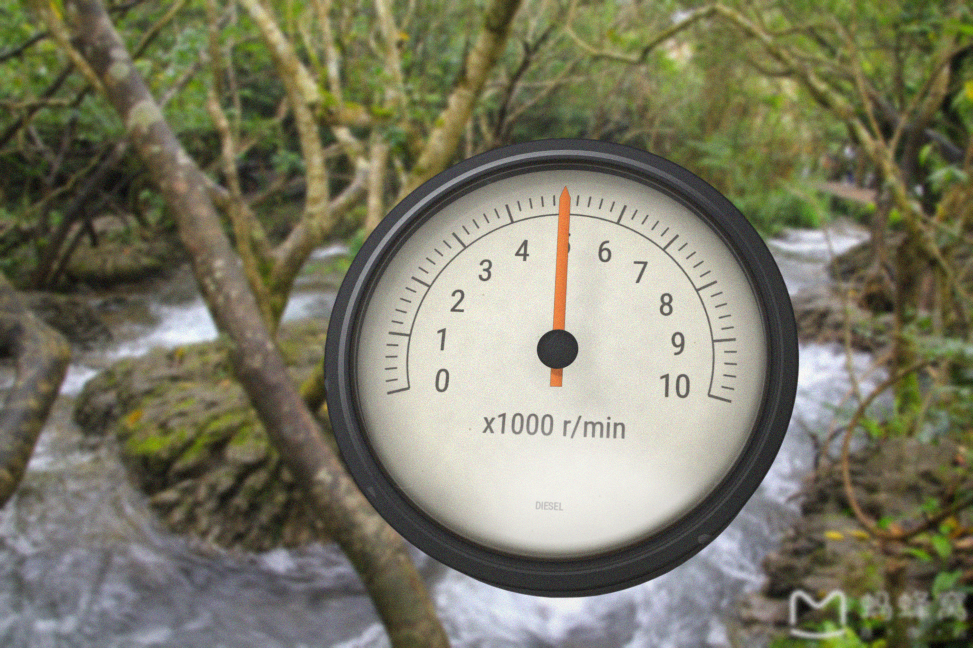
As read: 5000; rpm
